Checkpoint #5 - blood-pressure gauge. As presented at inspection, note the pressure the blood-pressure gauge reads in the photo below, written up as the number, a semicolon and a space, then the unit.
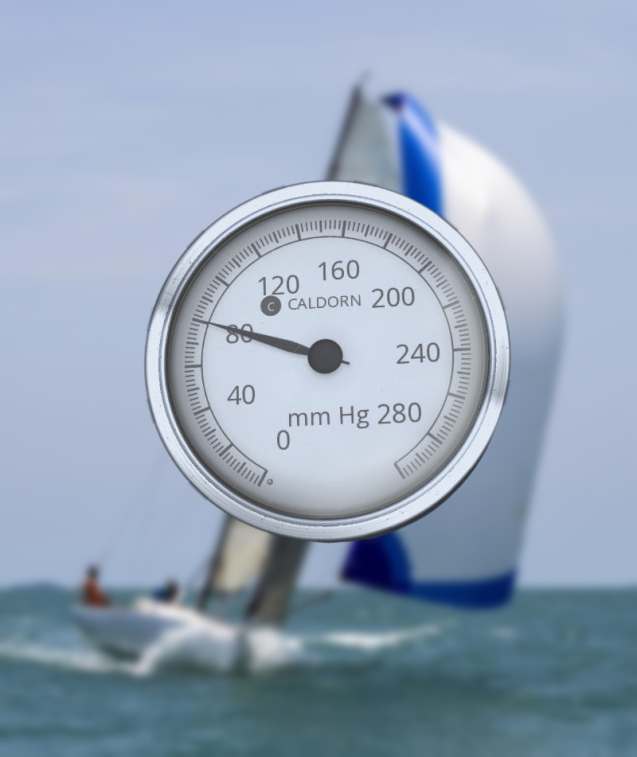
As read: 80; mmHg
